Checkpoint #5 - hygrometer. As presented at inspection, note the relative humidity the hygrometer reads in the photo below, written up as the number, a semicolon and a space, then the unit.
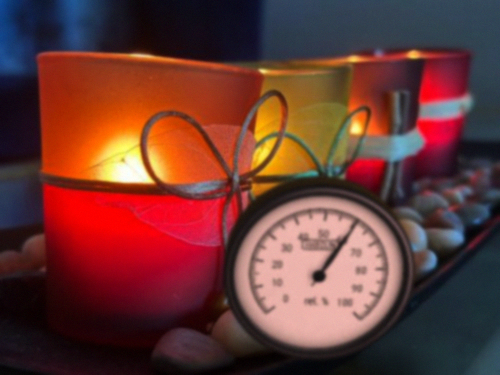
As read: 60; %
